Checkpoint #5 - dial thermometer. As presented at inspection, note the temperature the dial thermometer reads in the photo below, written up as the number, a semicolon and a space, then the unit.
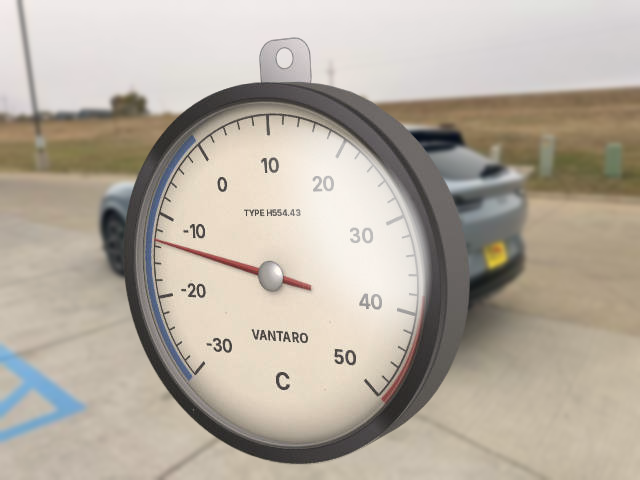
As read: -13; °C
